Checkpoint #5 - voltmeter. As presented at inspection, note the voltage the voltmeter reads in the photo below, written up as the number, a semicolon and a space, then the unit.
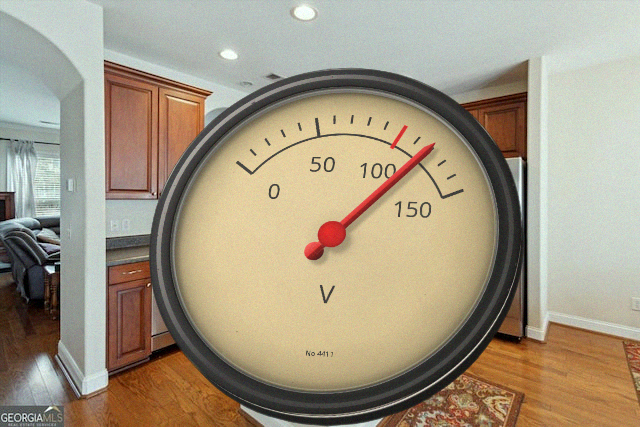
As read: 120; V
